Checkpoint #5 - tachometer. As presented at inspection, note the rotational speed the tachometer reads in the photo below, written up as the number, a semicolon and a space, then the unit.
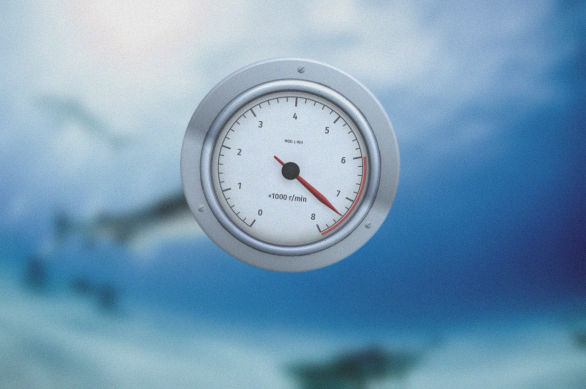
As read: 7400; rpm
